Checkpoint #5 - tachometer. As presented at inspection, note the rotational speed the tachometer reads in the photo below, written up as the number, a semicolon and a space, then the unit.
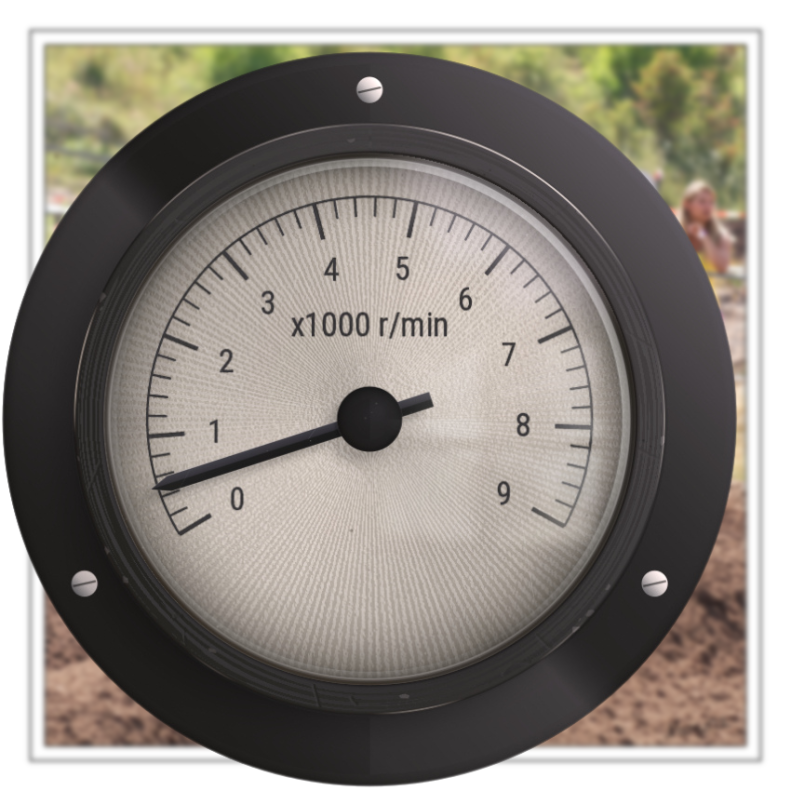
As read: 500; rpm
